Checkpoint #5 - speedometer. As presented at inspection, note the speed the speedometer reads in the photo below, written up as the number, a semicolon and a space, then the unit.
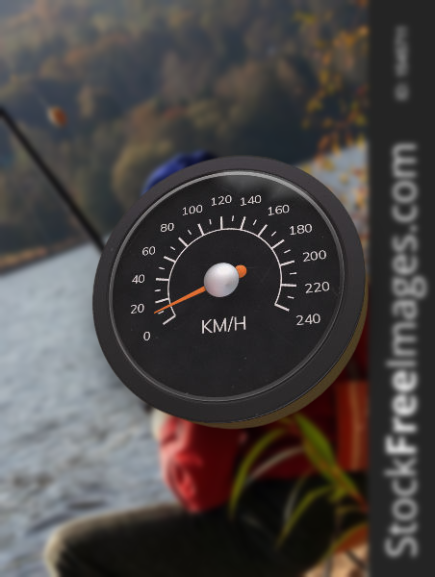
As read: 10; km/h
